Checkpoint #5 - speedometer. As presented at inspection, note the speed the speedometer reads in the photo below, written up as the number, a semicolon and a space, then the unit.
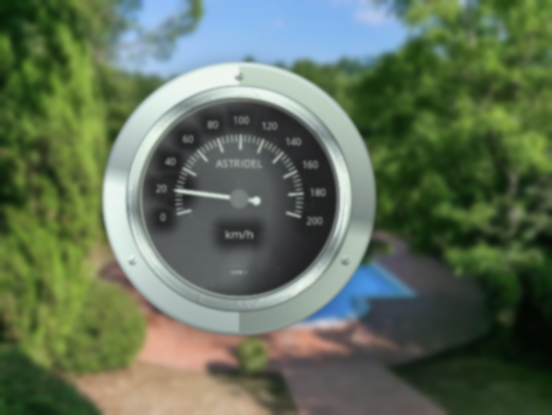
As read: 20; km/h
